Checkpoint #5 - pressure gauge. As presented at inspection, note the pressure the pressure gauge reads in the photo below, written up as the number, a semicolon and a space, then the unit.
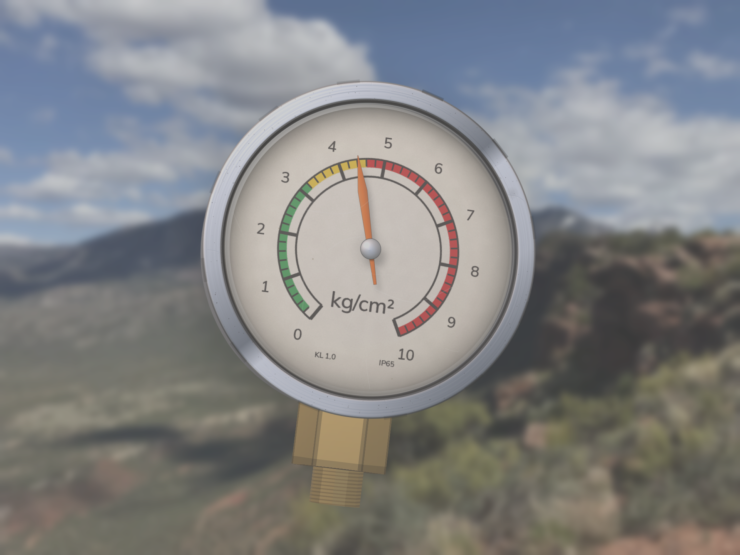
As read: 4.4; kg/cm²
